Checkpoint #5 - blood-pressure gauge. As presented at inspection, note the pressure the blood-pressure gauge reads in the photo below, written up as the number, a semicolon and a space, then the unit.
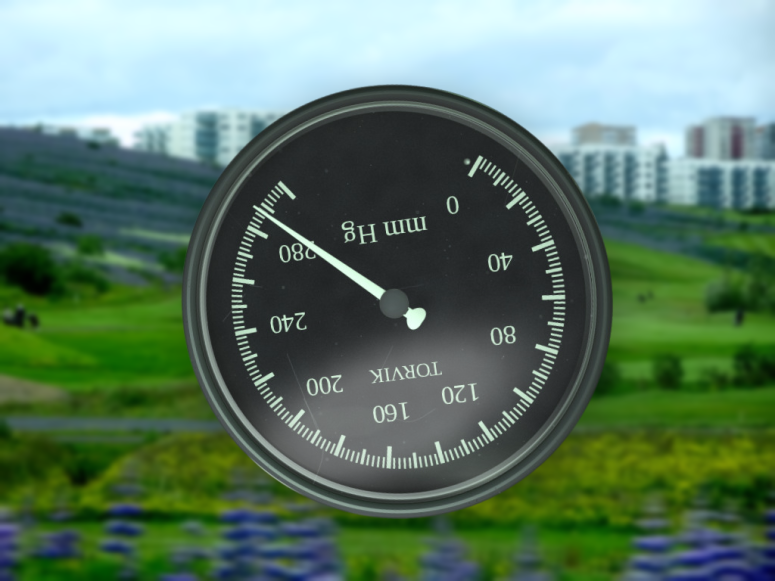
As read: 288; mmHg
